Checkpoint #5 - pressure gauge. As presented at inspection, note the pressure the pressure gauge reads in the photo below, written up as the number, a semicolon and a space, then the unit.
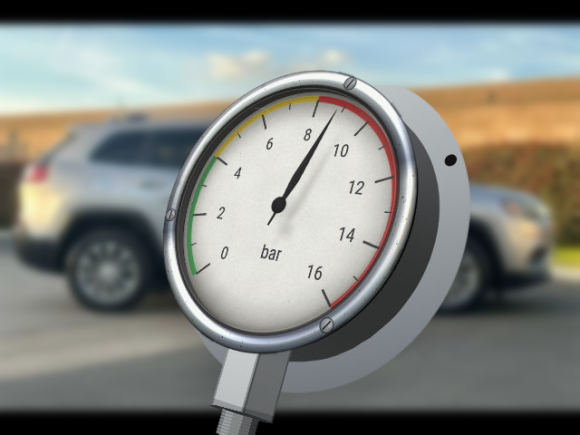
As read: 9; bar
